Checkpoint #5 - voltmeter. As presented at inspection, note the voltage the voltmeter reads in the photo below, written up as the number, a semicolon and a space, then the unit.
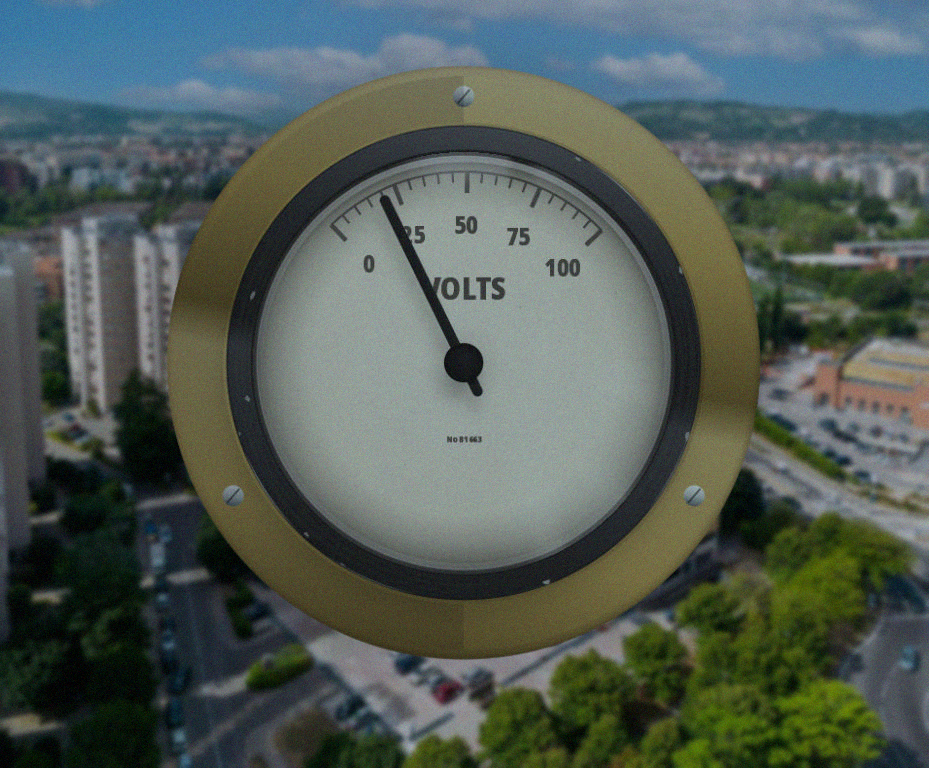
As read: 20; V
